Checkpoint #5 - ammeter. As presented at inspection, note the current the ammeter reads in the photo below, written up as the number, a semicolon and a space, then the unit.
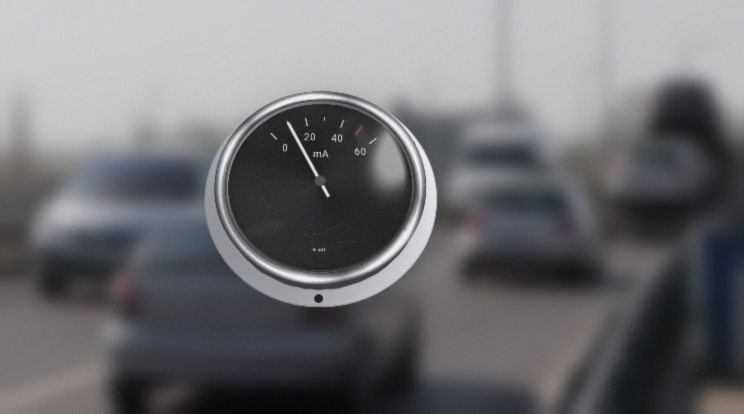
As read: 10; mA
